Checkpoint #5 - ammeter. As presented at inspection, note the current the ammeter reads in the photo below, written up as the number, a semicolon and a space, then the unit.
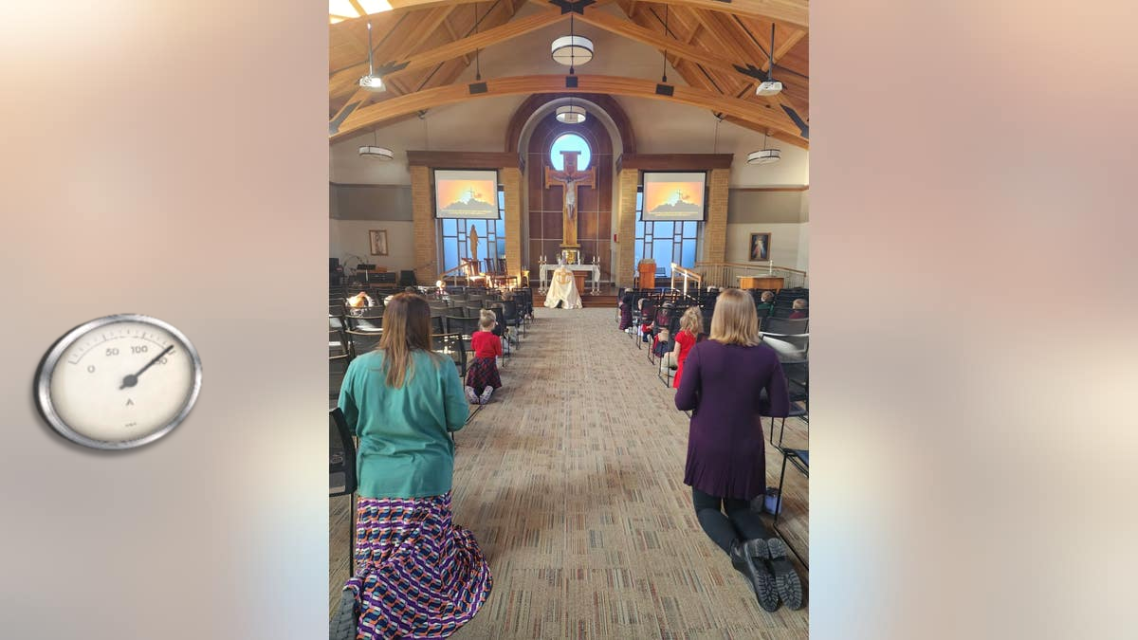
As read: 140; A
